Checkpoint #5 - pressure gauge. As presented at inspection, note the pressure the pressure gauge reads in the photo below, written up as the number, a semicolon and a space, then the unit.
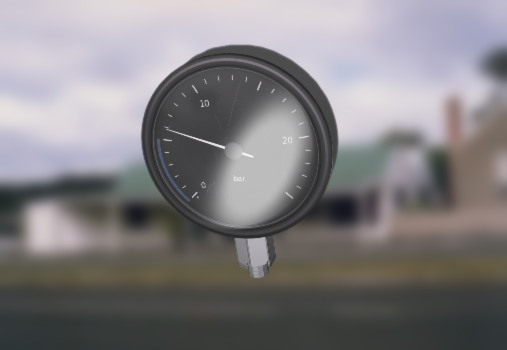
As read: 6; bar
